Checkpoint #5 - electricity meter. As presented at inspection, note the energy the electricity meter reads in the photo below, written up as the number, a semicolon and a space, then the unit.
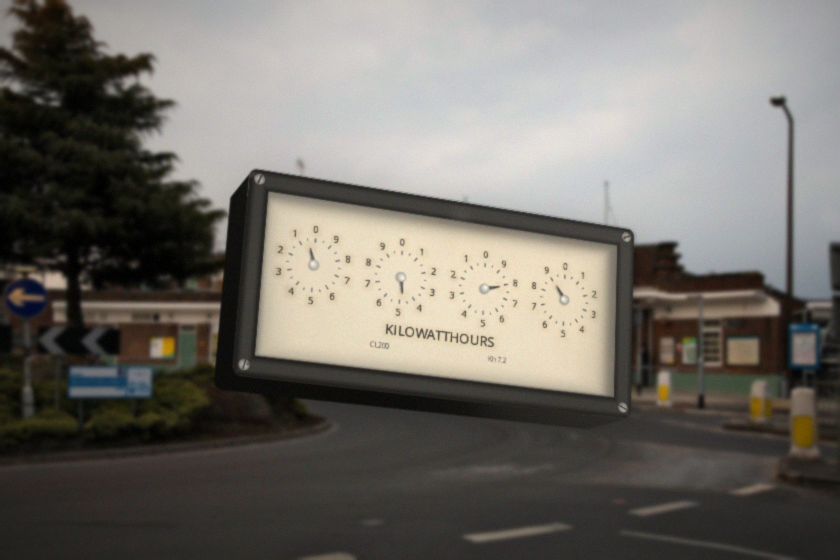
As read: 479; kWh
